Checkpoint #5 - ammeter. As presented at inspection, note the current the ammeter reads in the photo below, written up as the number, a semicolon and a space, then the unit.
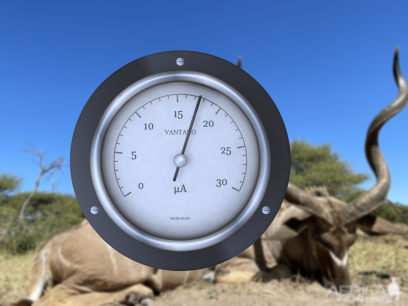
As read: 17.5; µA
